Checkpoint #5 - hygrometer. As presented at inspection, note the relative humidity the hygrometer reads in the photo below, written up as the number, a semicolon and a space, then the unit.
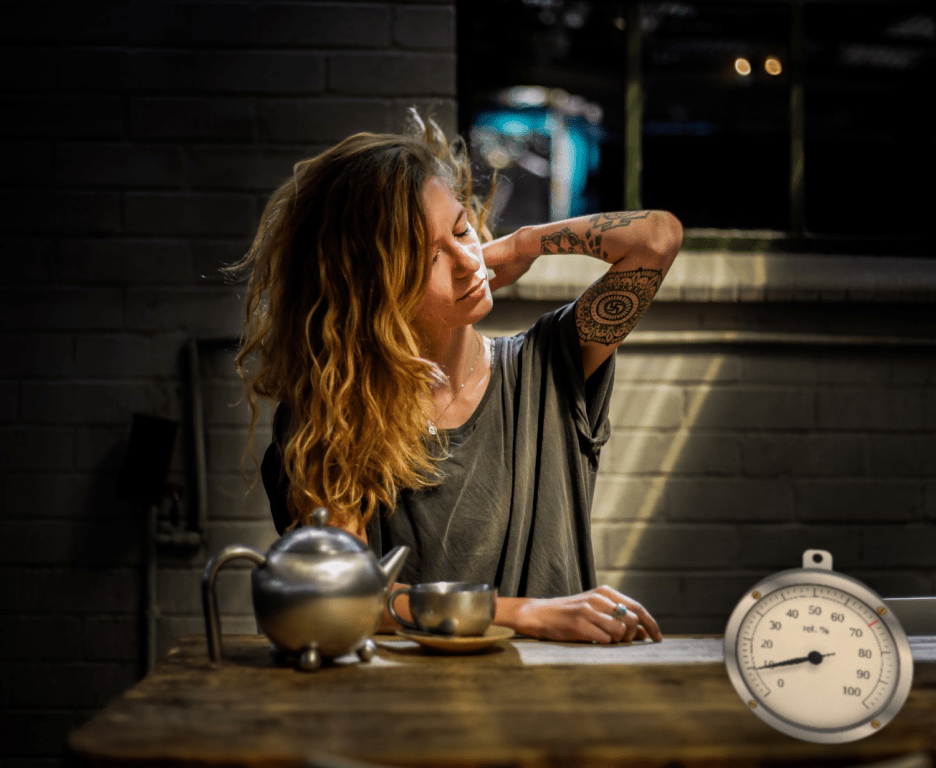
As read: 10; %
